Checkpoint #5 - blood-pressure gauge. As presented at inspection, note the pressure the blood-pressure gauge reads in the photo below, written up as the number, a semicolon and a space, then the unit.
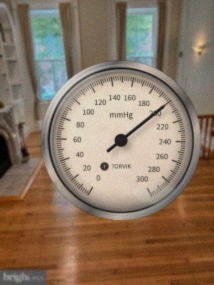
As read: 200; mmHg
